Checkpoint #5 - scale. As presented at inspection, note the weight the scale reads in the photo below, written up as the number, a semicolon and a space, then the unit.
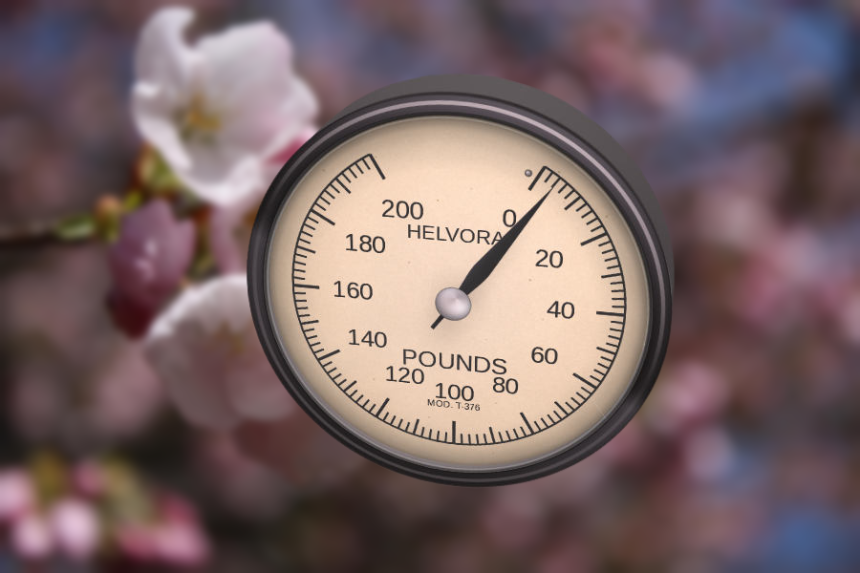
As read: 4; lb
